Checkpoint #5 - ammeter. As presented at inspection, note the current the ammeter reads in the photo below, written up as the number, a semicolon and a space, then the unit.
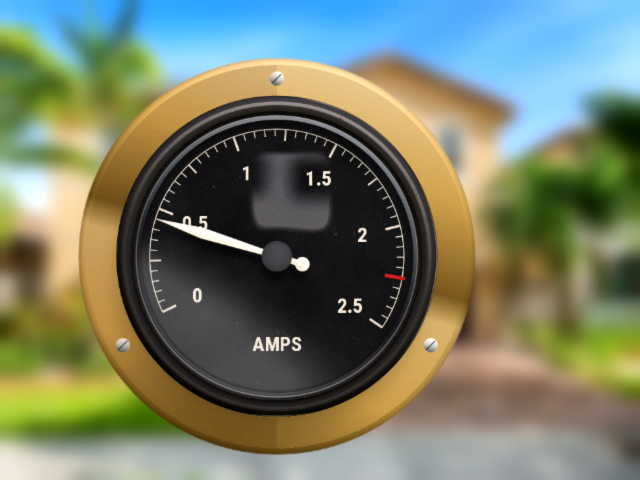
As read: 0.45; A
